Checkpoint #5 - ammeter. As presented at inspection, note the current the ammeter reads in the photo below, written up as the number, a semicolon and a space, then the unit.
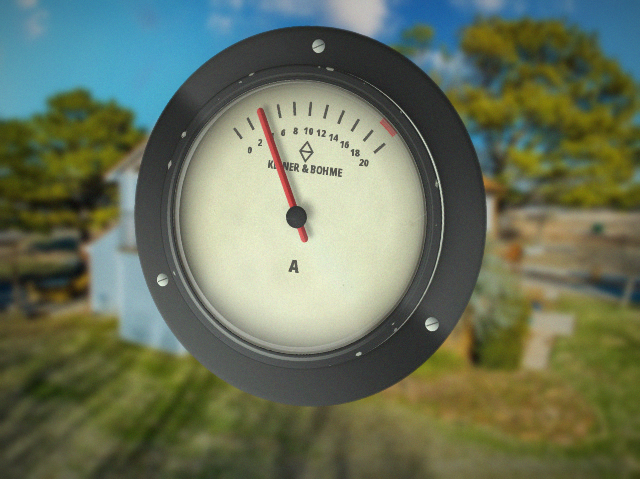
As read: 4; A
